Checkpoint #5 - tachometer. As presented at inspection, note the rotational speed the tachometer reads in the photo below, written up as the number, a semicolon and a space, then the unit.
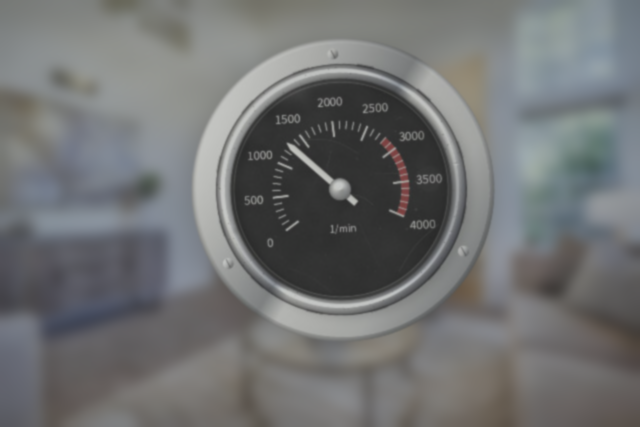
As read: 1300; rpm
